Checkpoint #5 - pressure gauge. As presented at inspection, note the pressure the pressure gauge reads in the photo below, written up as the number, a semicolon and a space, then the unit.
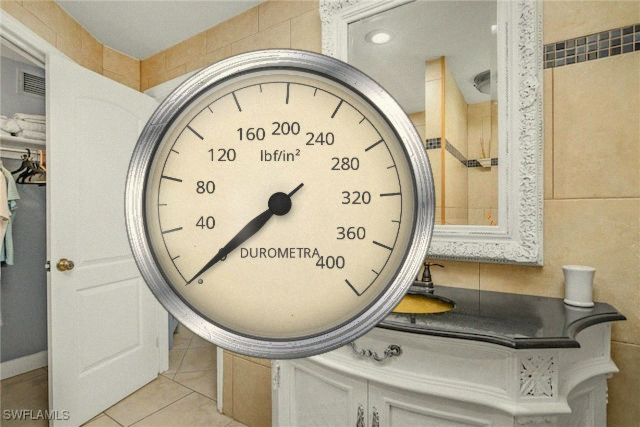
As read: 0; psi
